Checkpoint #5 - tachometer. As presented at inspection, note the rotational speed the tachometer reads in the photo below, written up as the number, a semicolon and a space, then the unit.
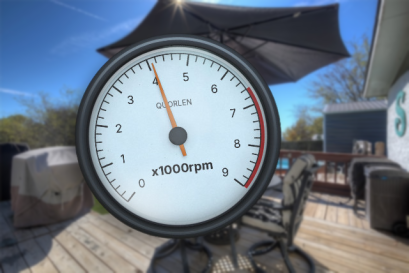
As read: 4100; rpm
